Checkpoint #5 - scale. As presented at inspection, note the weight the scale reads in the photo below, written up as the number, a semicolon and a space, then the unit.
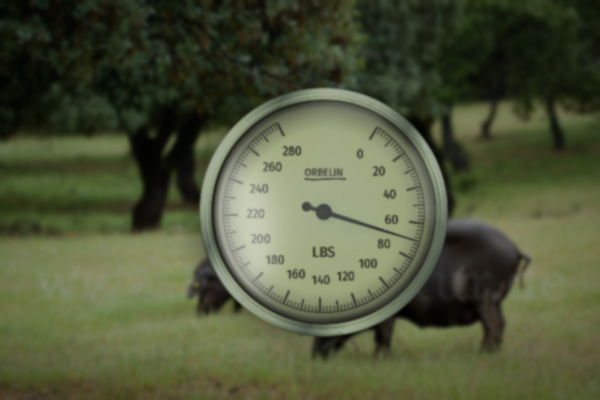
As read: 70; lb
